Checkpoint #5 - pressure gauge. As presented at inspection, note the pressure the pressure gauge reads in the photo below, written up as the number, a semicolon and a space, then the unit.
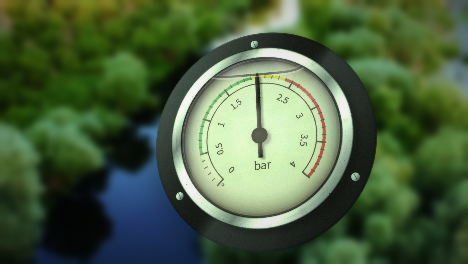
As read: 2; bar
